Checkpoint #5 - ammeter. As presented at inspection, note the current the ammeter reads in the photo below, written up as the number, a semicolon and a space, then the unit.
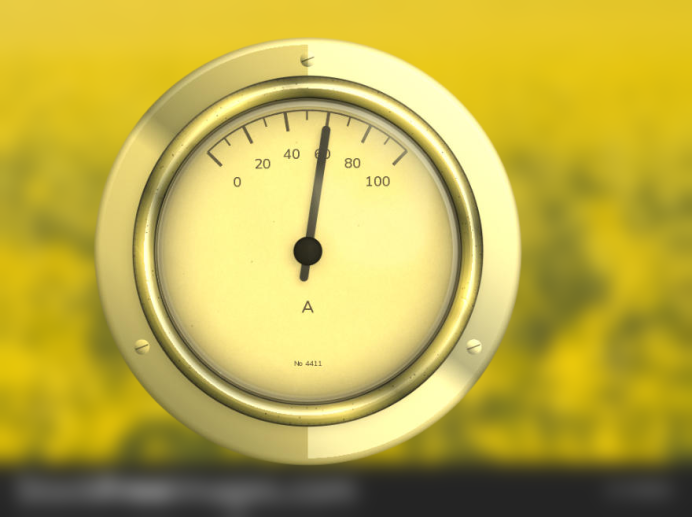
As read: 60; A
